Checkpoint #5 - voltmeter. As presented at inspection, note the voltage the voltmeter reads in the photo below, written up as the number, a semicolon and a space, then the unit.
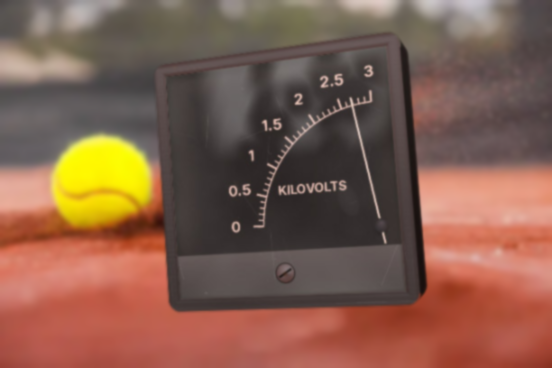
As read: 2.7; kV
